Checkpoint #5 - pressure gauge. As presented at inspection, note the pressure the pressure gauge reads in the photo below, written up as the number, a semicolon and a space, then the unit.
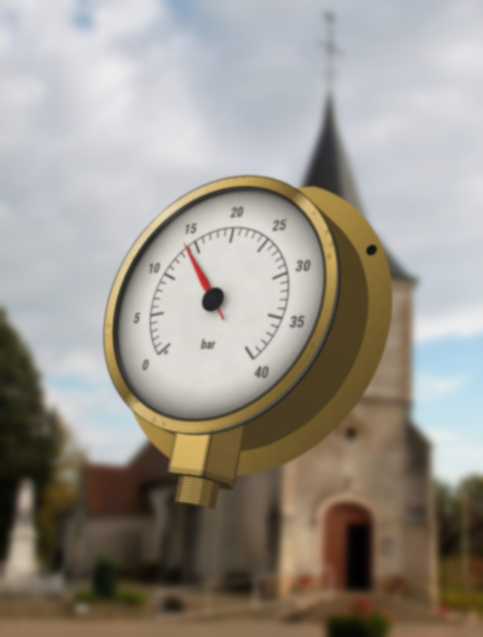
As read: 14; bar
